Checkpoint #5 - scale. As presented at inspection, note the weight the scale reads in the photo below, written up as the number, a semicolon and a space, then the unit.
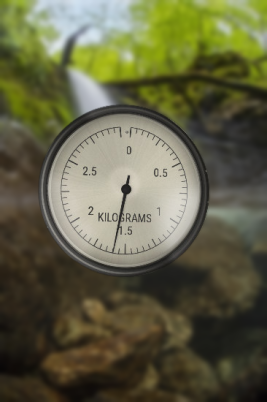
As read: 1.6; kg
